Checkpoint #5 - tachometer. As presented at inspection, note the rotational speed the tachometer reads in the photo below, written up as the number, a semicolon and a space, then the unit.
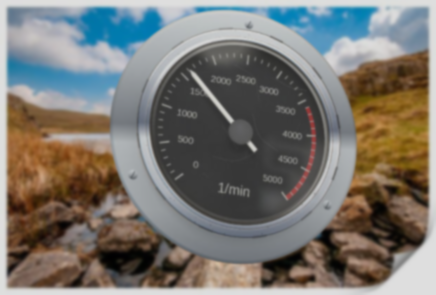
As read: 1600; rpm
